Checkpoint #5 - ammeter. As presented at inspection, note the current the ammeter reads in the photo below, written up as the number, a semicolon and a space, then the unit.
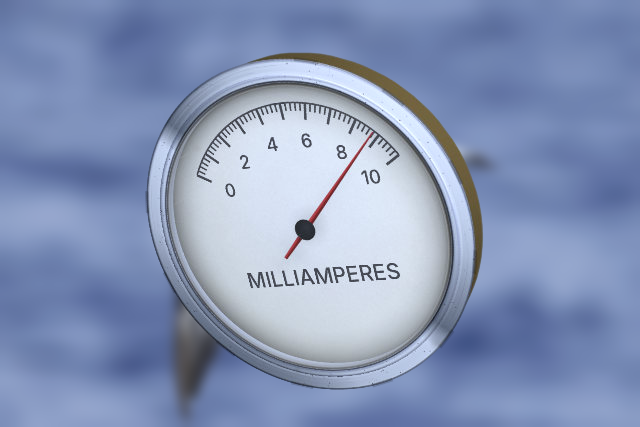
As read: 8.8; mA
